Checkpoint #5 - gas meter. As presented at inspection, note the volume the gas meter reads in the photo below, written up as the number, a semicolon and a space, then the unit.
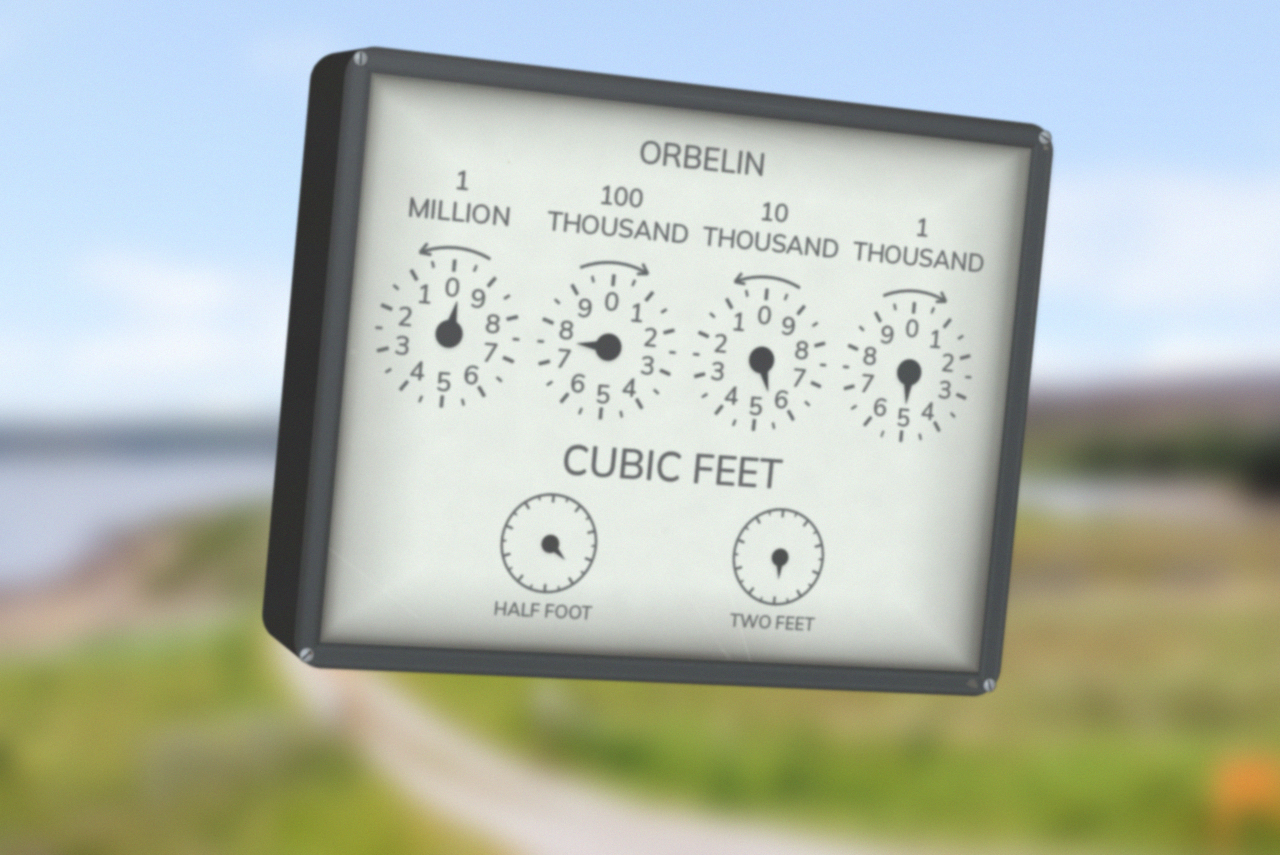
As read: 975500; ft³
